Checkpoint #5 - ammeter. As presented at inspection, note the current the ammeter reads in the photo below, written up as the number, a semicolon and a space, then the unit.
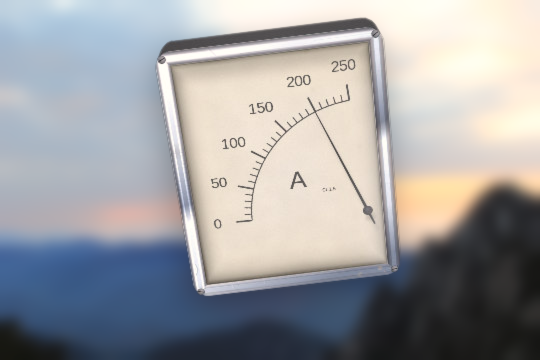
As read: 200; A
